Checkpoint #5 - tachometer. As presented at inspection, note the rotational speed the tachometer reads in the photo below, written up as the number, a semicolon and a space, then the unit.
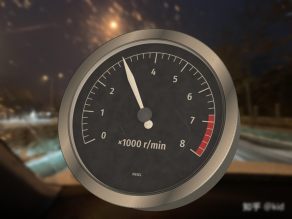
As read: 3000; rpm
